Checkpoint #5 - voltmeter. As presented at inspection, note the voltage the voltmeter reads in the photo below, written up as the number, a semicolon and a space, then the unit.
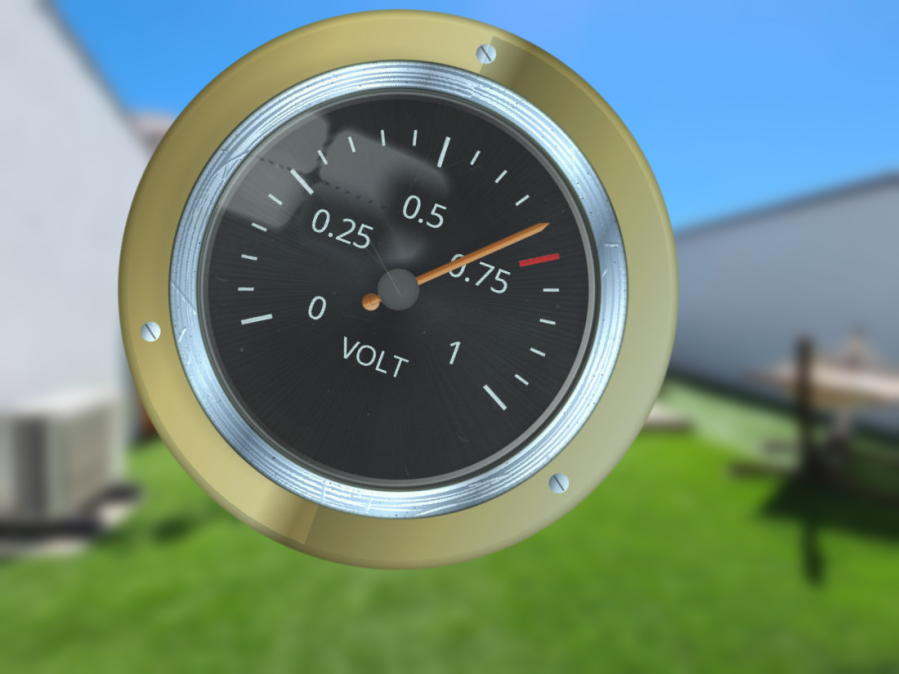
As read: 0.7; V
